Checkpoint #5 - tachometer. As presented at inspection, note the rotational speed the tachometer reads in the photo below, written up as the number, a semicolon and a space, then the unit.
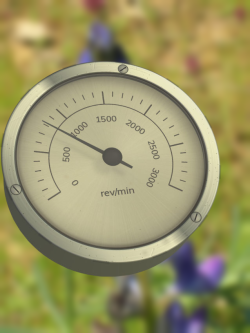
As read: 800; rpm
